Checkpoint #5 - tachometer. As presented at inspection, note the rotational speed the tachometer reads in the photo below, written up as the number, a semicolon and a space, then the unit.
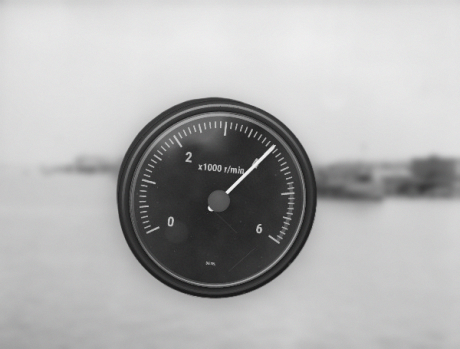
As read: 4000; rpm
